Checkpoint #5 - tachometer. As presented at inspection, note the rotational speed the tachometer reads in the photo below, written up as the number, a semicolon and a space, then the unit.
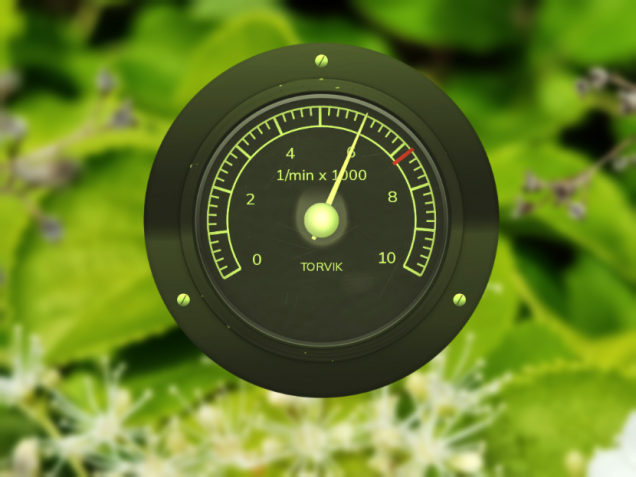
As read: 6000; rpm
